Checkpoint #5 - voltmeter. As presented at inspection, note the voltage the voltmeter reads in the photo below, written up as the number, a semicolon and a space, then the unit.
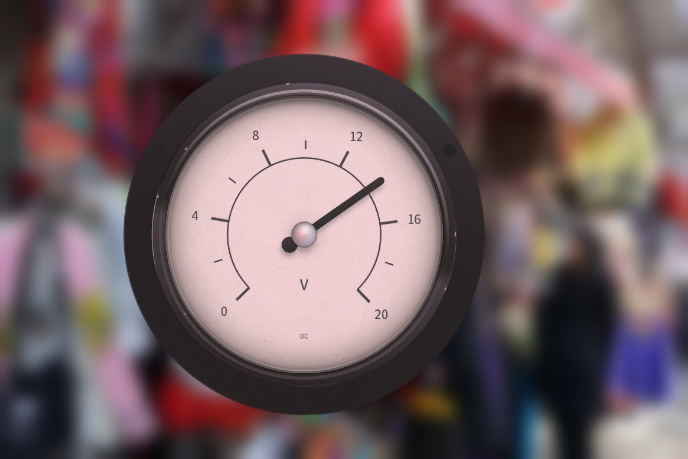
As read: 14; V
